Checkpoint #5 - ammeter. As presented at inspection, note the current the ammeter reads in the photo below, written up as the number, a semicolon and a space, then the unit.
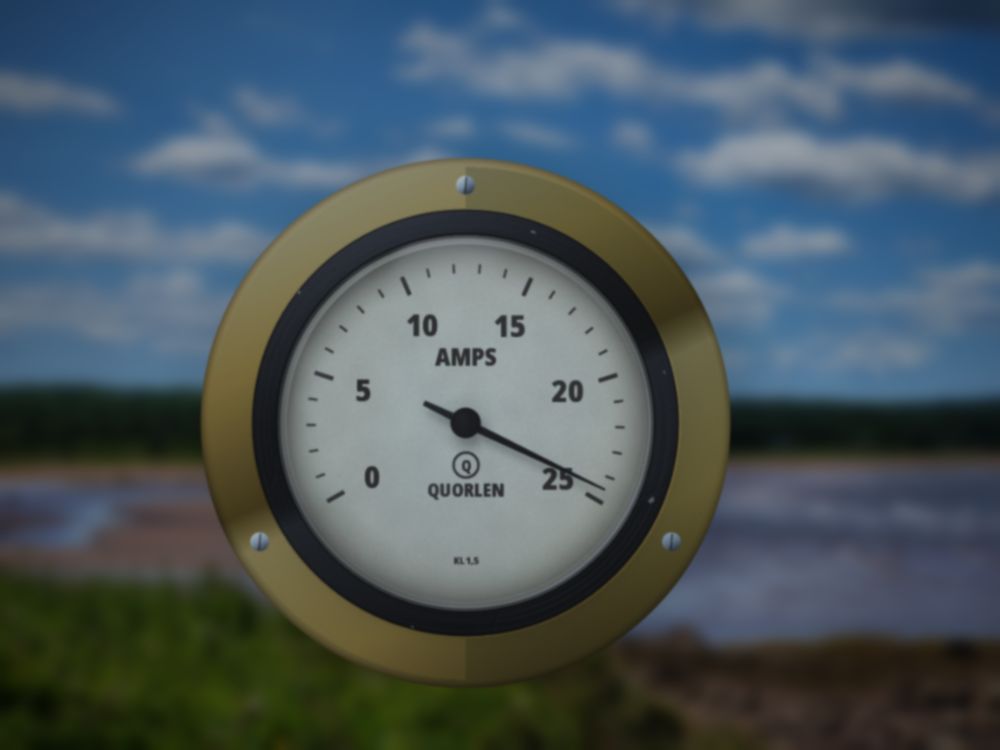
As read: 24.5; A
